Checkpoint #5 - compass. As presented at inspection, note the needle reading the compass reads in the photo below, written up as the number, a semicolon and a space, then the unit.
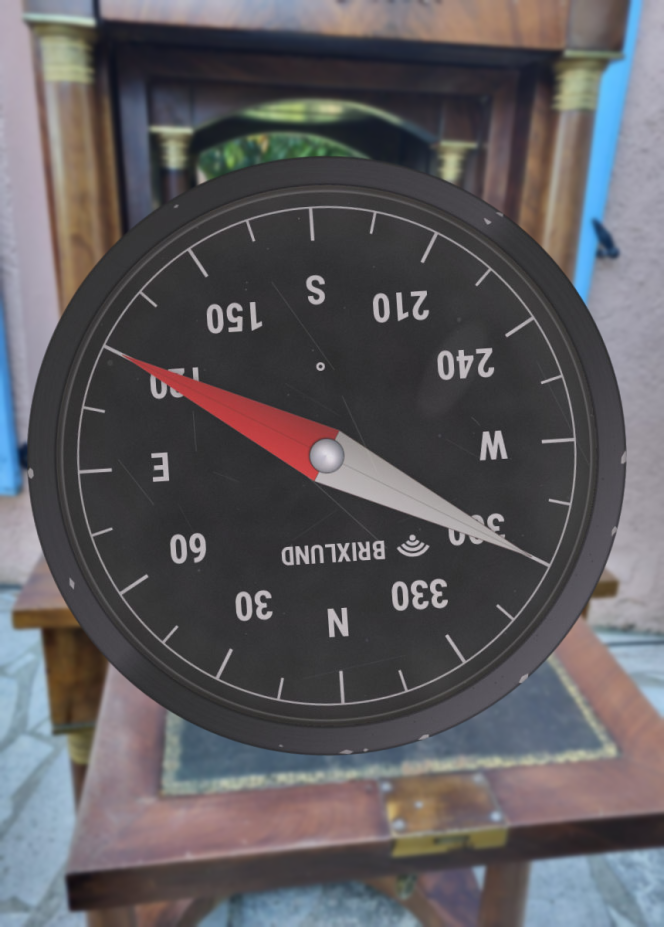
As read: 120; °
